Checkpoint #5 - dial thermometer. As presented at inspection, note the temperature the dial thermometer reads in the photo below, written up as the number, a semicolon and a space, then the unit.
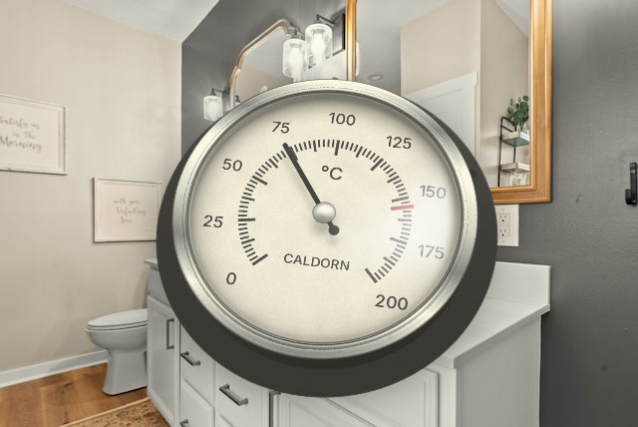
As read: 72.5; °C
